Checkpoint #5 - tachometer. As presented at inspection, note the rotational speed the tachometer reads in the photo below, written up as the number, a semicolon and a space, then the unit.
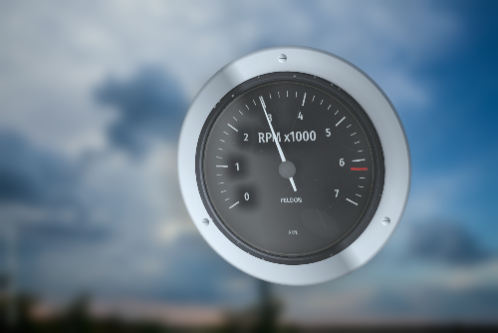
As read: 3000; rpm
